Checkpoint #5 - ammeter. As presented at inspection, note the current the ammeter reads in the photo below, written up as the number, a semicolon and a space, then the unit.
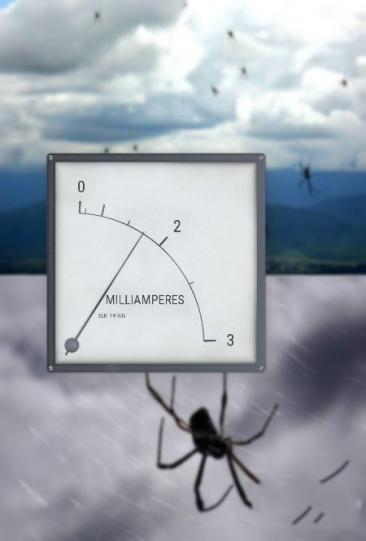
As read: 1.75; mA
